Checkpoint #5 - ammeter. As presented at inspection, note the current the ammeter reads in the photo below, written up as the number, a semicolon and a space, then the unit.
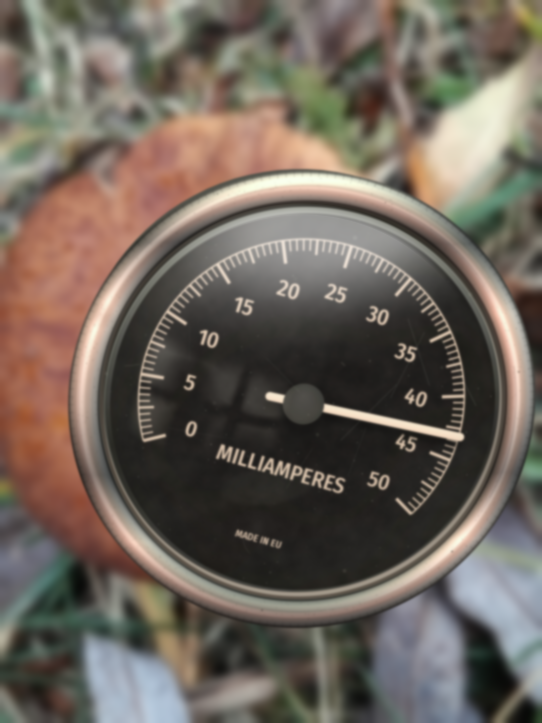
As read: 43; mA
